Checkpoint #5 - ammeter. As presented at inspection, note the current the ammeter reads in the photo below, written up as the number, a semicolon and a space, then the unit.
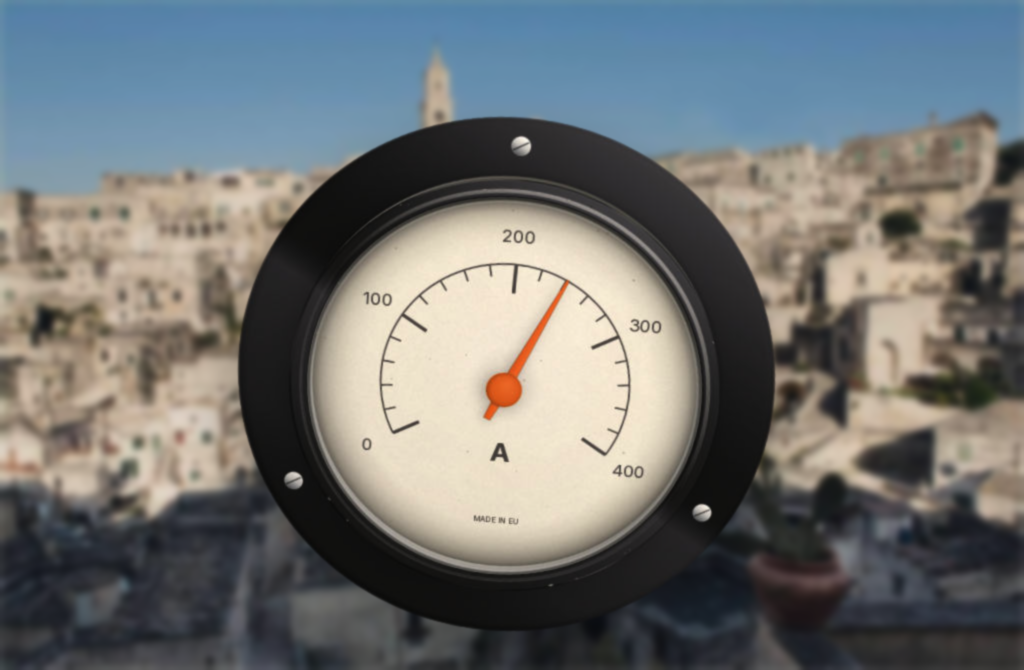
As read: 240; A
